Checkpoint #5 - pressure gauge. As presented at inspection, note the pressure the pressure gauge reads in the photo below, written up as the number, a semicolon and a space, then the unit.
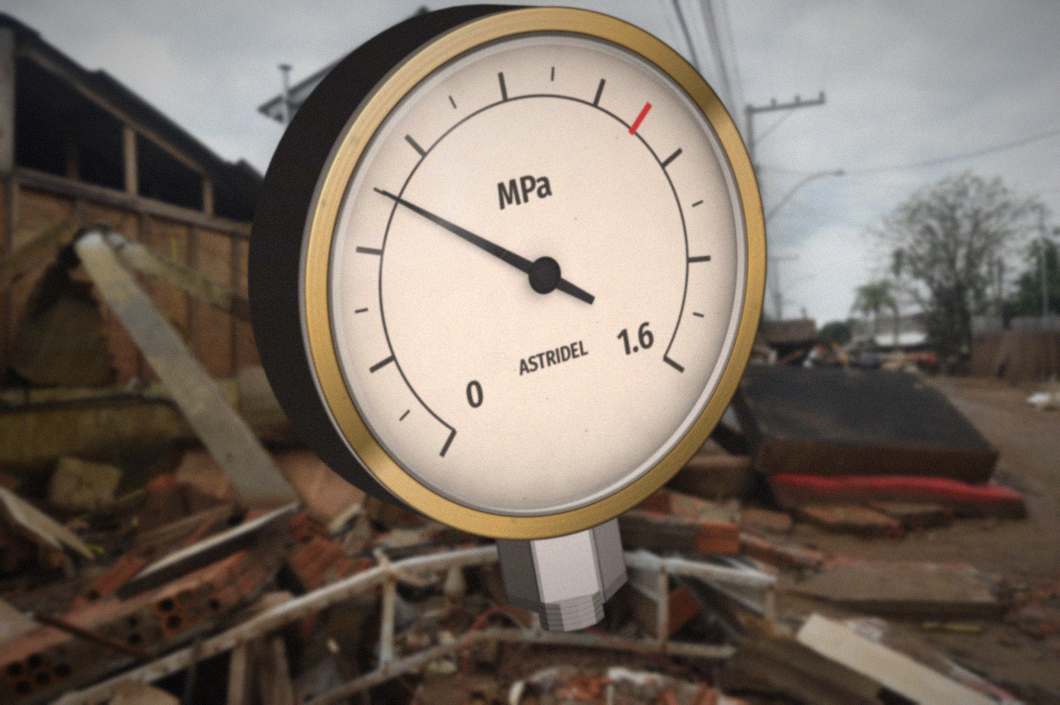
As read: 0.5; MPa
